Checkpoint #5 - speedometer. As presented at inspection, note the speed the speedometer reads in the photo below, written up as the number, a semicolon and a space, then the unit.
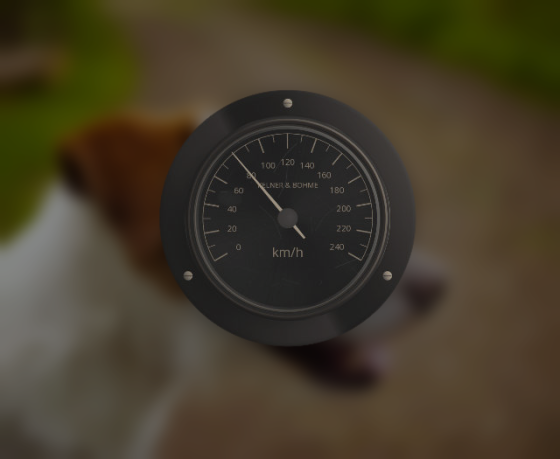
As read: 80; km/h
